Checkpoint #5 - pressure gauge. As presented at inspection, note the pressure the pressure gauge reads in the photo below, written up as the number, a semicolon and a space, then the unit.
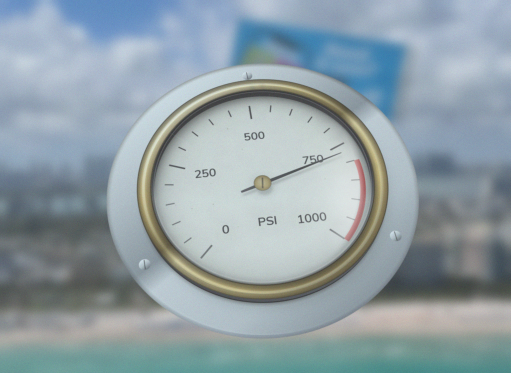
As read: 775; psi
